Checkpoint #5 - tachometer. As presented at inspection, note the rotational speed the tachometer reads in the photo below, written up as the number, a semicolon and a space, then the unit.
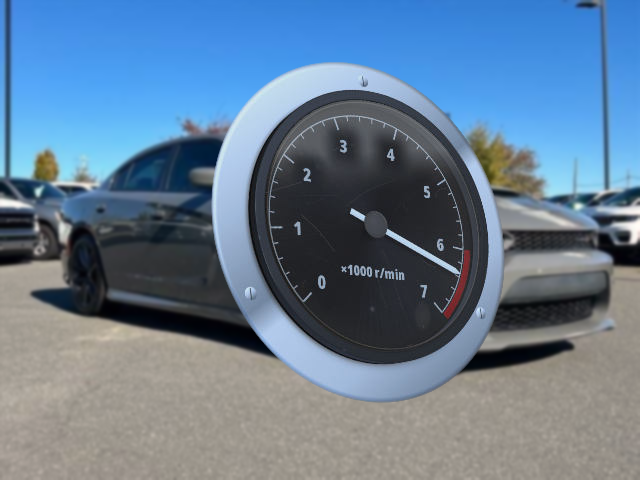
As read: 6400; rpm
